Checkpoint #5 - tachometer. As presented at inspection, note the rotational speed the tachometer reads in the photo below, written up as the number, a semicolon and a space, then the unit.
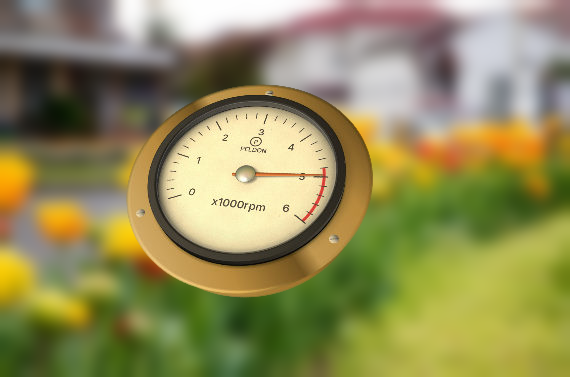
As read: 5000; rpm
